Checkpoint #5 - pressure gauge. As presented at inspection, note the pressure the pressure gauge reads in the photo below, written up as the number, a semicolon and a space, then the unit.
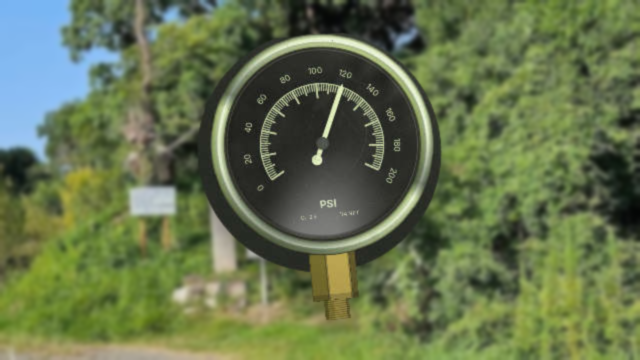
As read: 120; psi
